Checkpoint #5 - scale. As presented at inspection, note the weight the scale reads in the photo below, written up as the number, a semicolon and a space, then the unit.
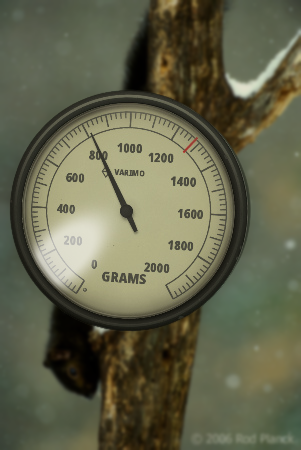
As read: 820; g
